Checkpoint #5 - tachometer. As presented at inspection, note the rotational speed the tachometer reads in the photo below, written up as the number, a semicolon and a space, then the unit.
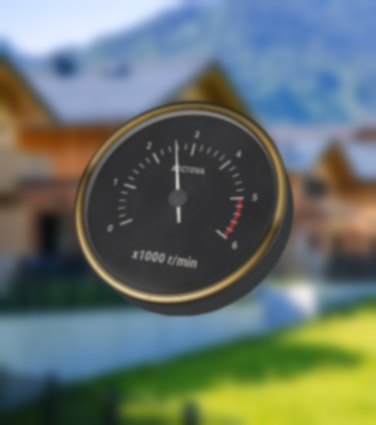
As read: 2600; rpm
